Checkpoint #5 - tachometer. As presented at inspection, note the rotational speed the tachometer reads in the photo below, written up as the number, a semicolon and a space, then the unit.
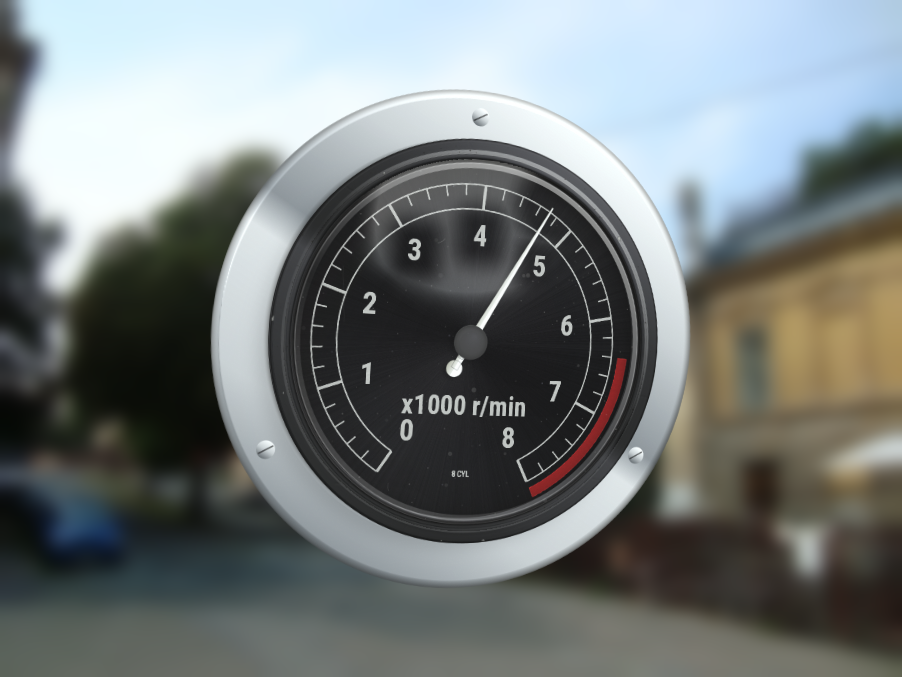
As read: 4700; rpm
